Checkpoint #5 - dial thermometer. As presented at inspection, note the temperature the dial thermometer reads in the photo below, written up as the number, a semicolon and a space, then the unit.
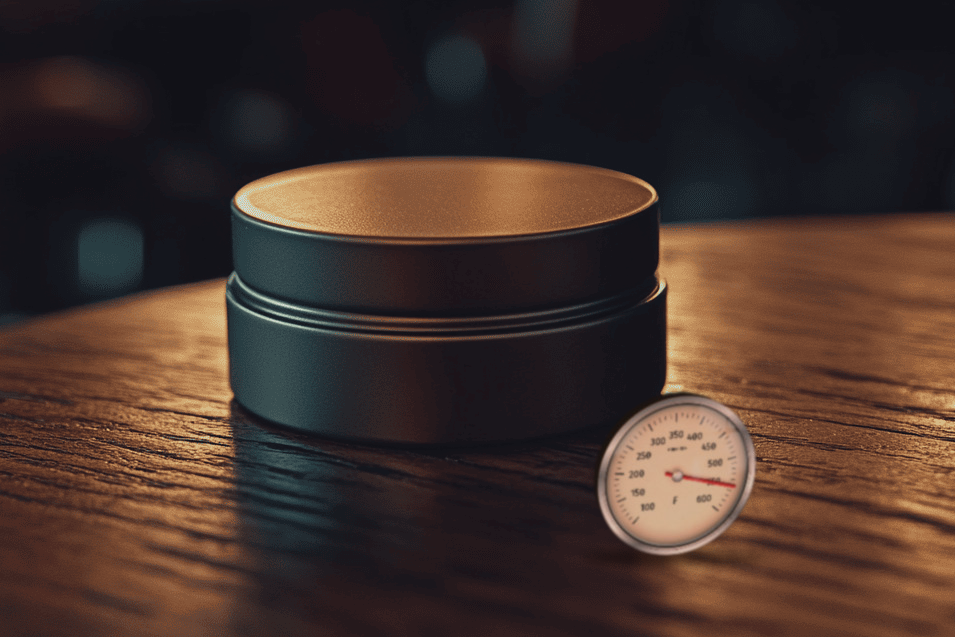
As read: 550; °F
